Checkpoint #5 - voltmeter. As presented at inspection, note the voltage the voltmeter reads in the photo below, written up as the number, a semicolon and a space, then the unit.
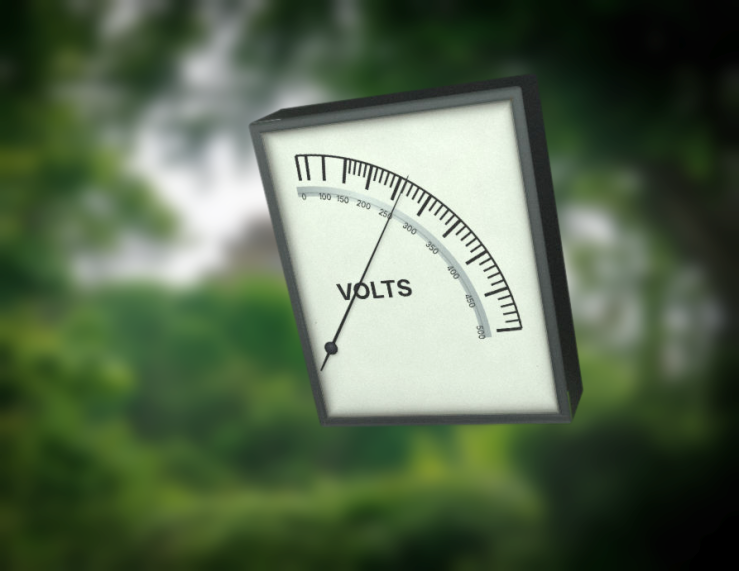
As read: 260; V
